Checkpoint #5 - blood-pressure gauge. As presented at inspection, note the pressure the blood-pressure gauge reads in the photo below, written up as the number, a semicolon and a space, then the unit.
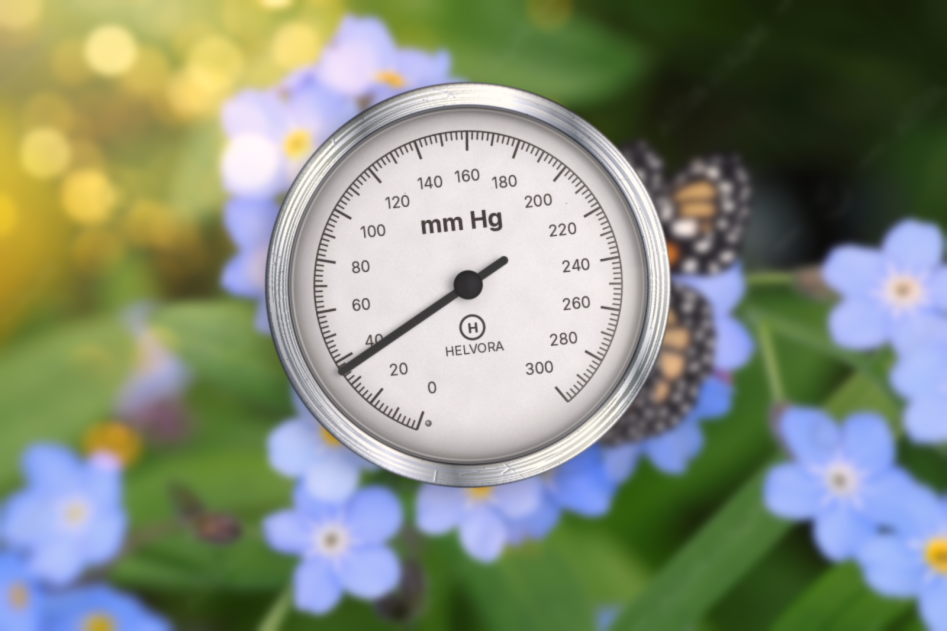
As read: 36; mmHg
